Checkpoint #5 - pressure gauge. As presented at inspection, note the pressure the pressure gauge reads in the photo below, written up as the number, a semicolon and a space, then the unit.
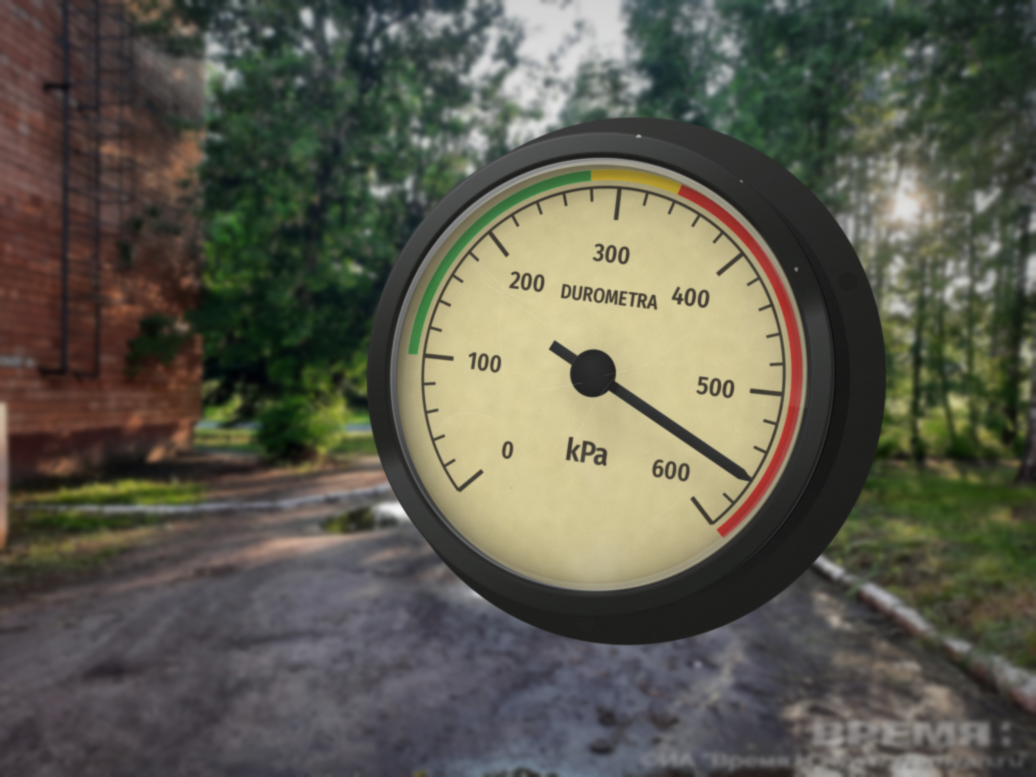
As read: 560; kPa
